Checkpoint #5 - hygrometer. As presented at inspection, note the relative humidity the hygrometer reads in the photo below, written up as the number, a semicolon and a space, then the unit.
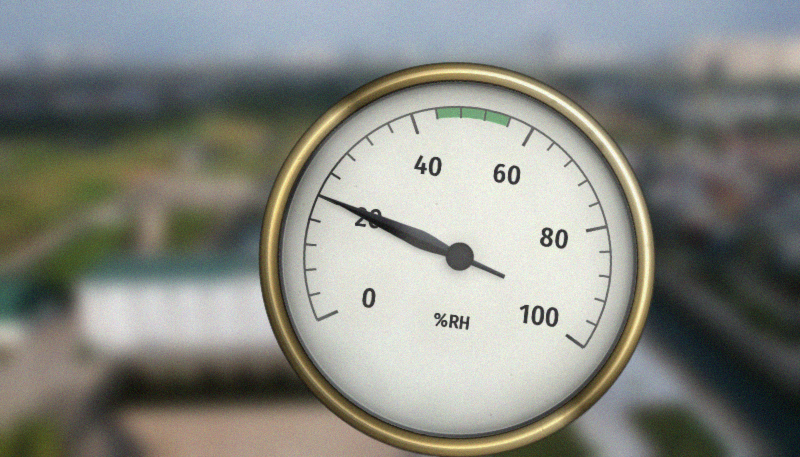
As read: 20; %
